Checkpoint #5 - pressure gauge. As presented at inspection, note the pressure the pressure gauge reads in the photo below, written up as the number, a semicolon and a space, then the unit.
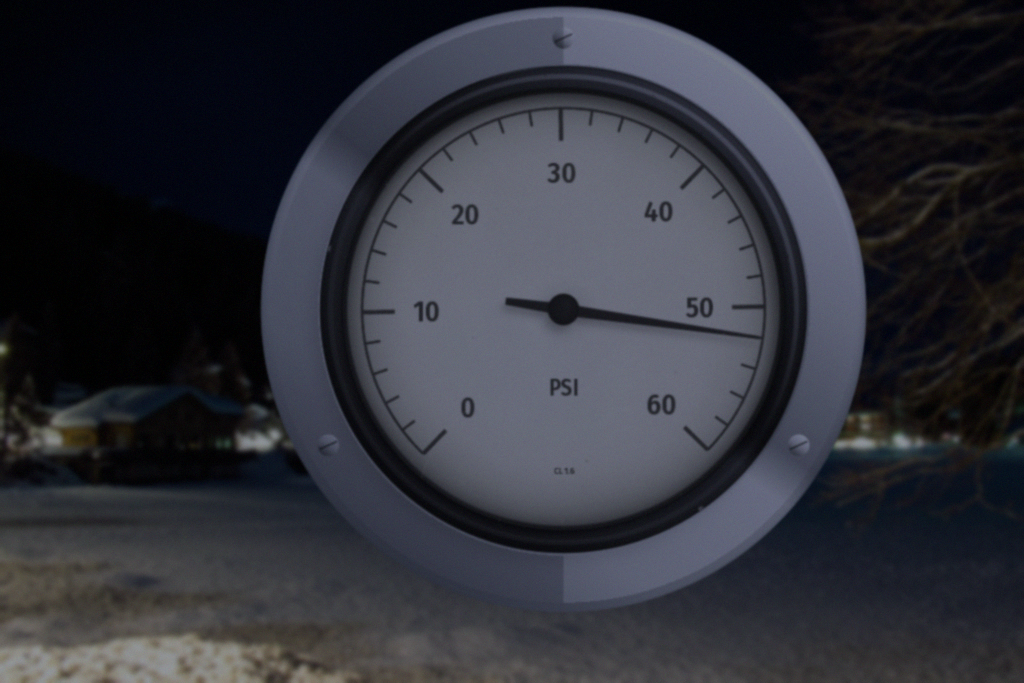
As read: 52; psi
